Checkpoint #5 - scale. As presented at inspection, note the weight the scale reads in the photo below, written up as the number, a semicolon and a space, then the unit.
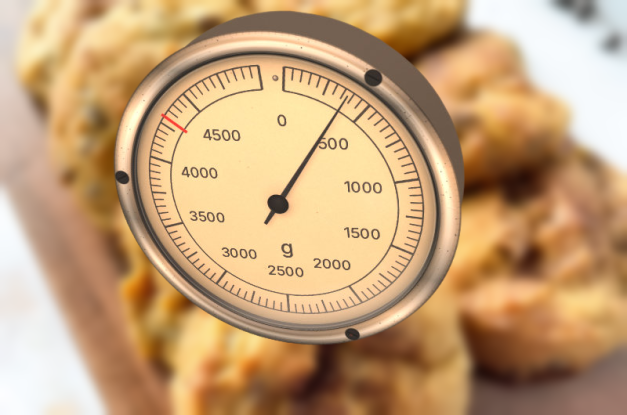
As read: 375; g
